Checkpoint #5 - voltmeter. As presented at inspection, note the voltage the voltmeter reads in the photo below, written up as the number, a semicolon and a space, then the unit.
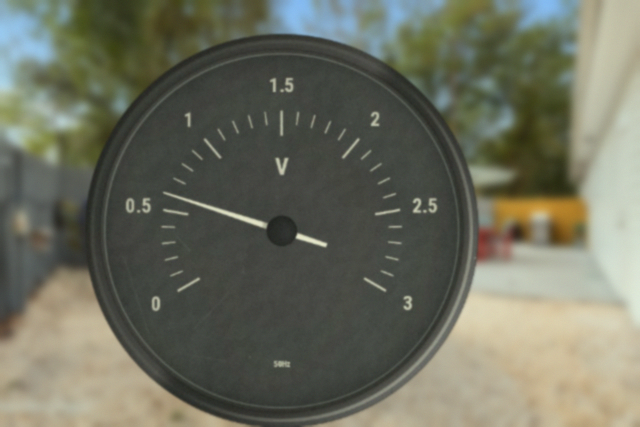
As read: 0.6; V
